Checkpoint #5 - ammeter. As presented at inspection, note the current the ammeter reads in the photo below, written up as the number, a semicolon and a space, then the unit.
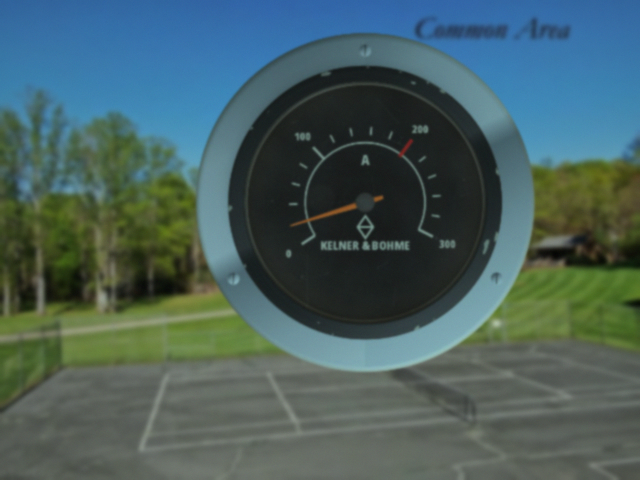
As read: 20; A
